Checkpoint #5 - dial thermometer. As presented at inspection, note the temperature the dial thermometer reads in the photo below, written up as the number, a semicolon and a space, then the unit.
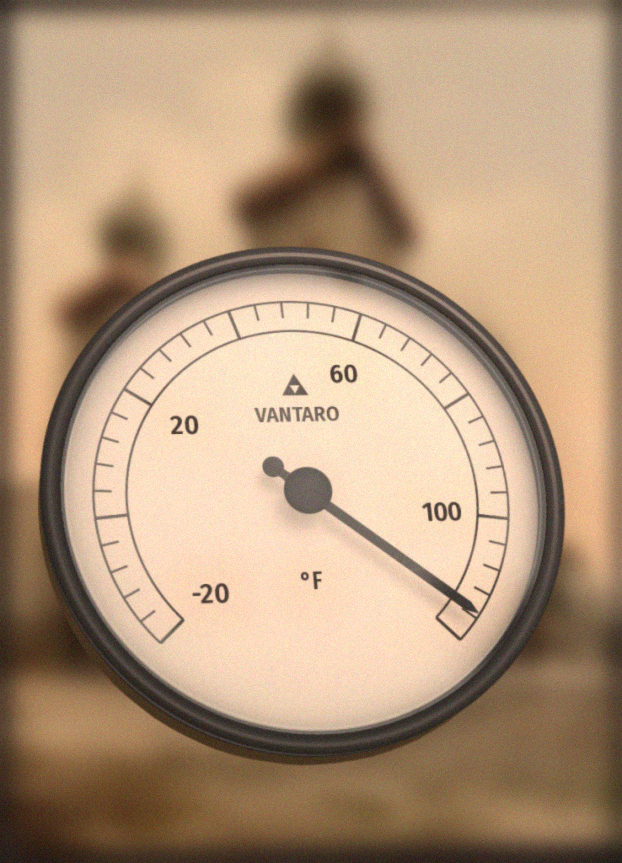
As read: 116; °F
